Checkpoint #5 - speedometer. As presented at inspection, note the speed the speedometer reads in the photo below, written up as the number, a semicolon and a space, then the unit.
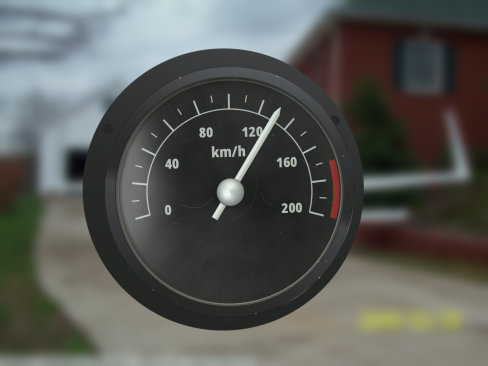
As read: 130; km/h
